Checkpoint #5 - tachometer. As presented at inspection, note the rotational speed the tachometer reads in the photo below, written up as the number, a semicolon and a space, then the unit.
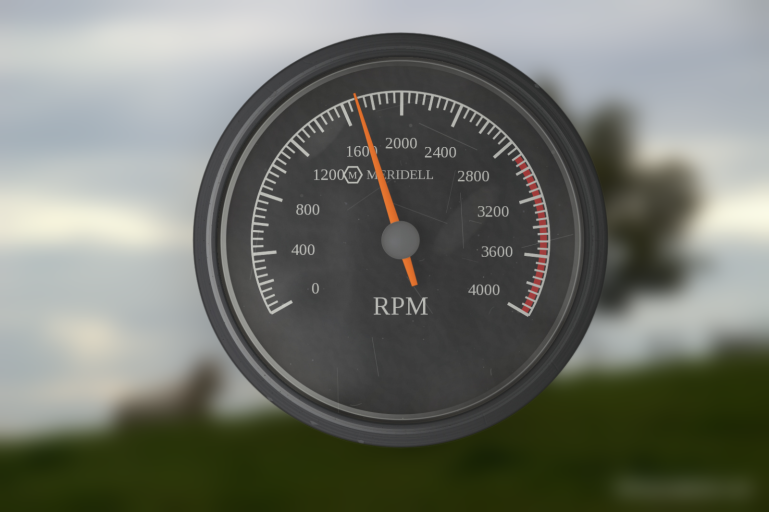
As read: 1700; rpm
